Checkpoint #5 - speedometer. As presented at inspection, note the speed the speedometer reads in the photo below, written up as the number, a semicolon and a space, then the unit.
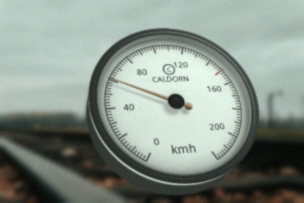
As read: 60; km/h
